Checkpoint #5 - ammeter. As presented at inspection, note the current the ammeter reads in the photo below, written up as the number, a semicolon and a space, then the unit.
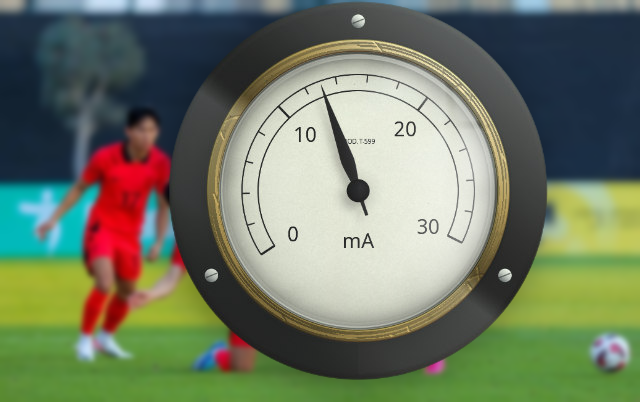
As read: 13; mA
